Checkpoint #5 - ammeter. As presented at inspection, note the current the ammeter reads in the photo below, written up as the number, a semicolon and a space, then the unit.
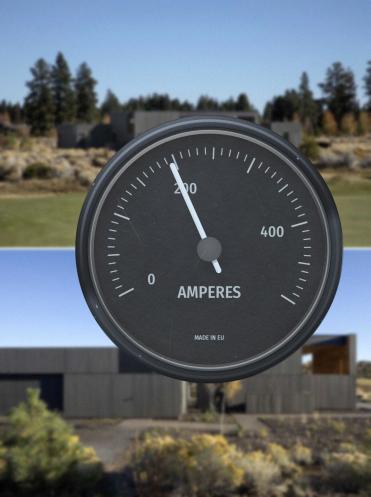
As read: 195; A
